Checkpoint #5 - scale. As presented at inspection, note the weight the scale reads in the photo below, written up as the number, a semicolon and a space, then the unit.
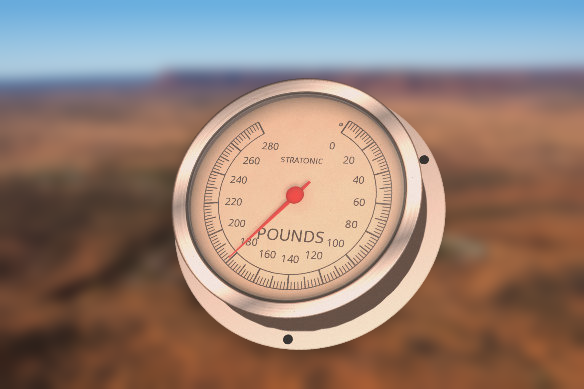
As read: 180; lb
